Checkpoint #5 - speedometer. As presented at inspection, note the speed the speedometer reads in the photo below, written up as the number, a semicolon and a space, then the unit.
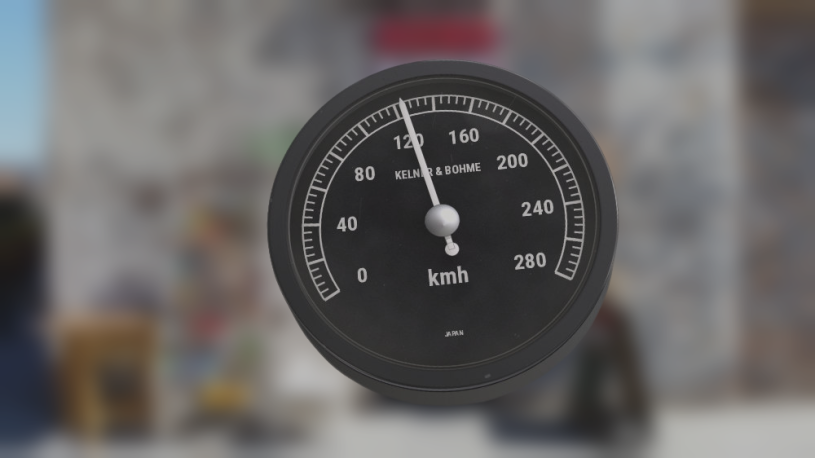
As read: 124; km/h
